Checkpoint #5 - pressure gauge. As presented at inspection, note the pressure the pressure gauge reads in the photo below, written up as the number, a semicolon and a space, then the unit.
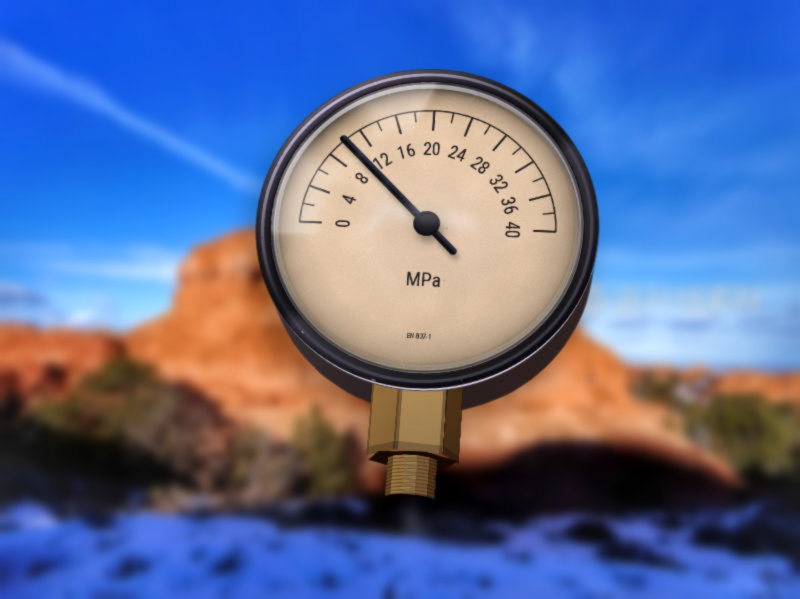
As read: 10; MPa
